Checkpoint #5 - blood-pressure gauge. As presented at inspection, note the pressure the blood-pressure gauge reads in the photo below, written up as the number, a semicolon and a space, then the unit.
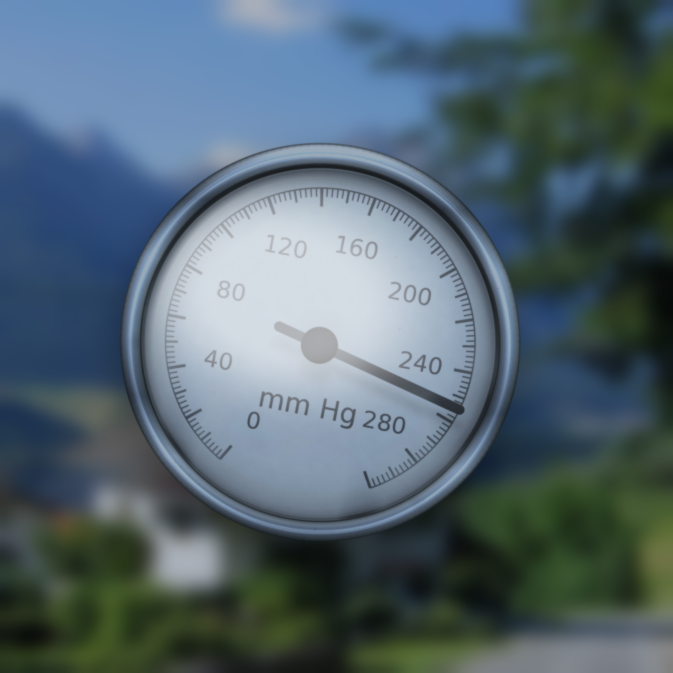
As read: 254; mmHg
